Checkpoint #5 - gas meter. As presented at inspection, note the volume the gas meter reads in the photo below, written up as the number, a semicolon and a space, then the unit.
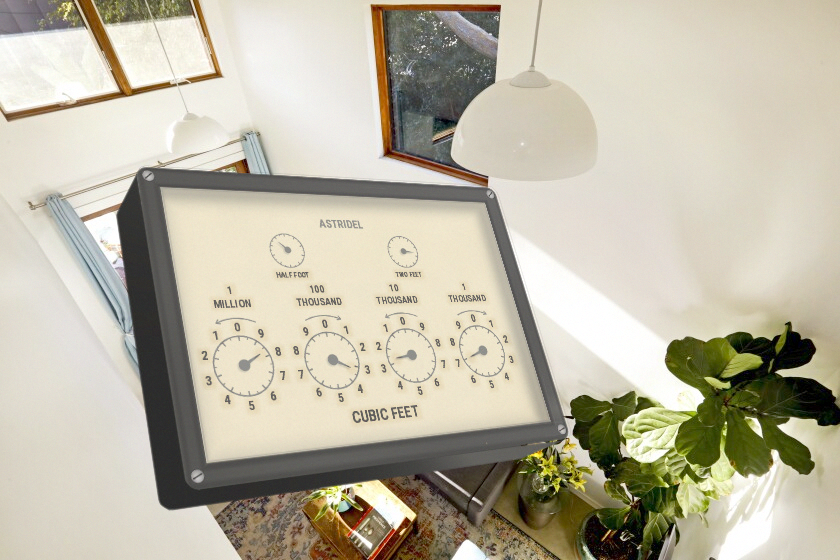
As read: 832700; ft³
